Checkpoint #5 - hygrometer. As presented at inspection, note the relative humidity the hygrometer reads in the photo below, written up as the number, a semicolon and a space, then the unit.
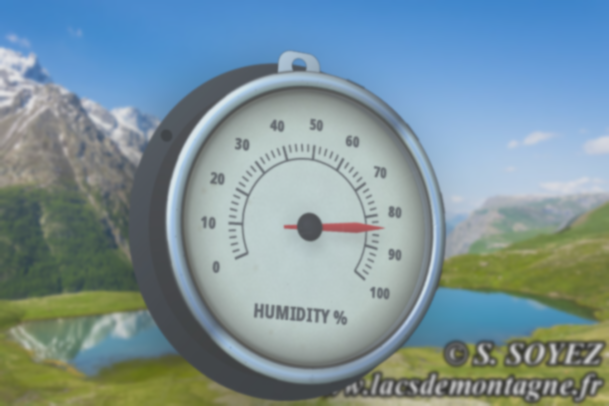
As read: 84; %
